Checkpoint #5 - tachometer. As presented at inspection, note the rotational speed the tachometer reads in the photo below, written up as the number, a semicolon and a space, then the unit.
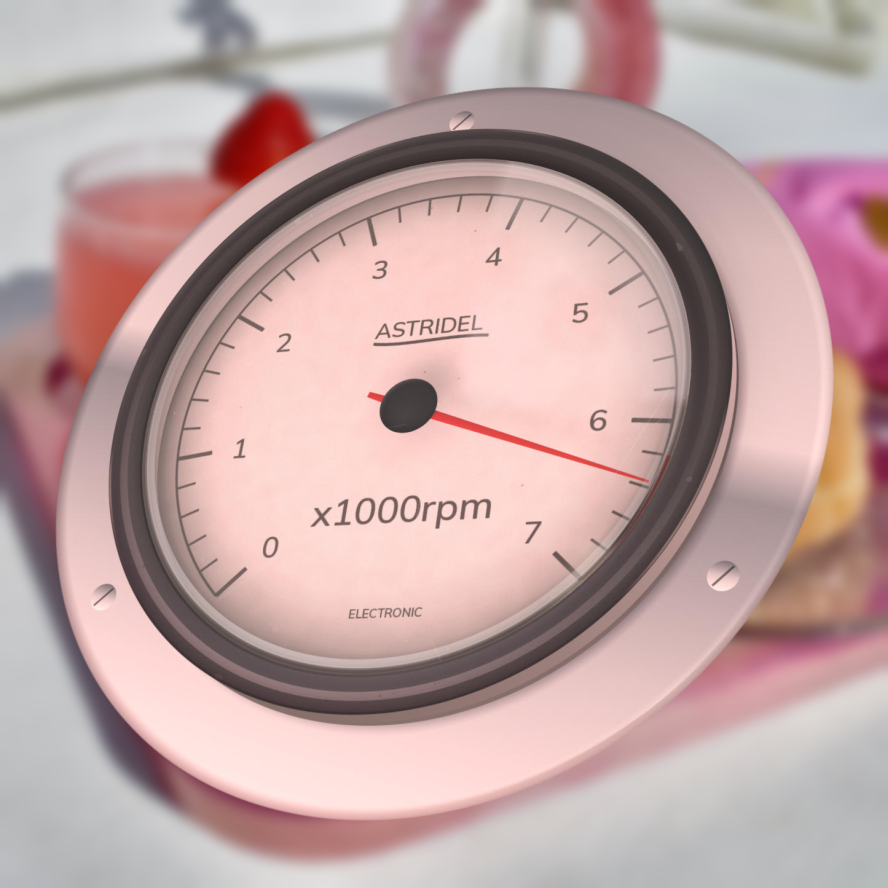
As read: 6400; rpm
